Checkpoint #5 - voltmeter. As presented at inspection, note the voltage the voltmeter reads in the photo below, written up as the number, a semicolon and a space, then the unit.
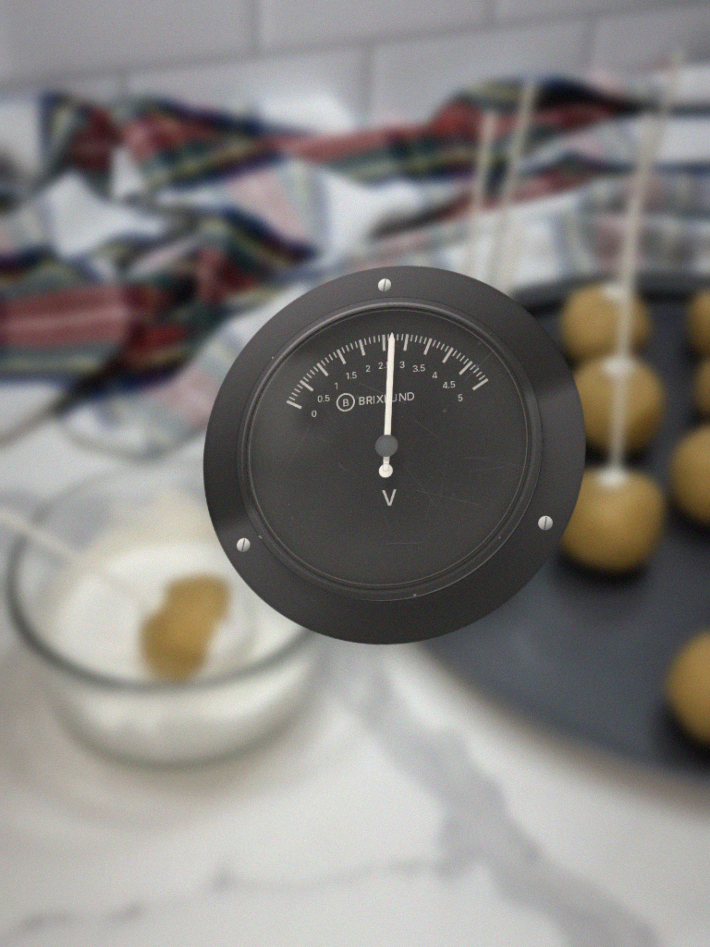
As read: 2.7; V
